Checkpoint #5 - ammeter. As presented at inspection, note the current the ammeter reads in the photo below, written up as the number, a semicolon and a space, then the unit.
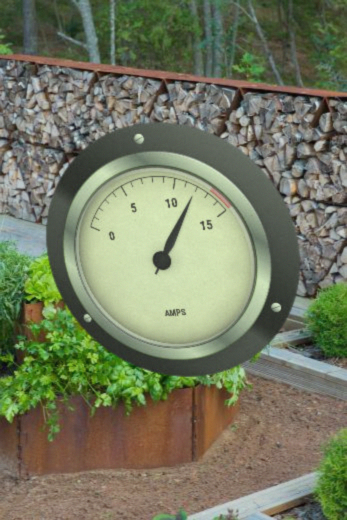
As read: 12; A
